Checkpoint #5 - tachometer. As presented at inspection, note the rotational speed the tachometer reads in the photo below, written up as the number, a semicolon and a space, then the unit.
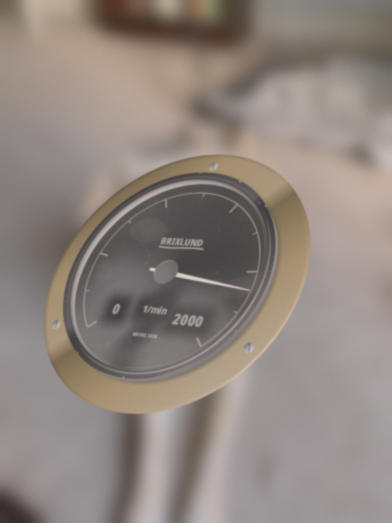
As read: 1700; rpm
